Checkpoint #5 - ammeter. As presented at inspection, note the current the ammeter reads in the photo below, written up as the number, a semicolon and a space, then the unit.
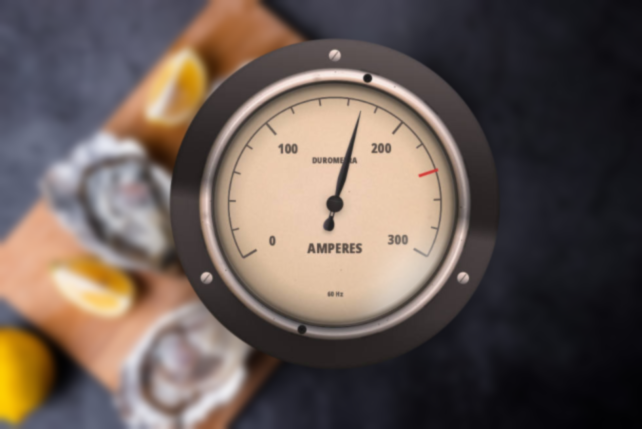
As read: 170; A
